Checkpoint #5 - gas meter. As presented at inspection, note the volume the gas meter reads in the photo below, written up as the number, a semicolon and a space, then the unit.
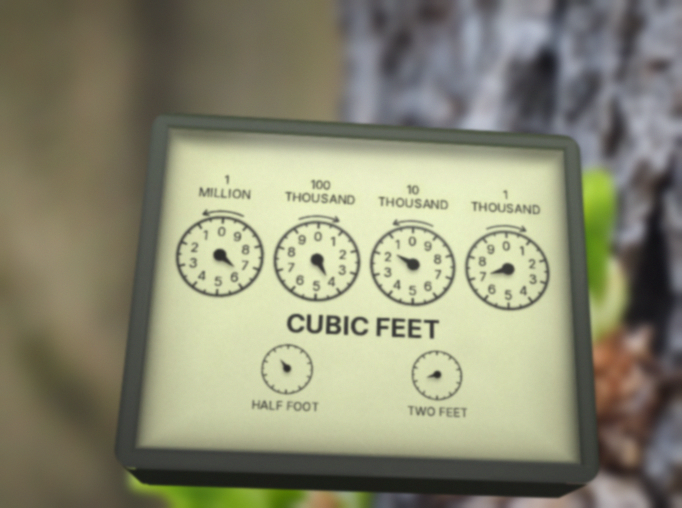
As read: 641700; ft³
